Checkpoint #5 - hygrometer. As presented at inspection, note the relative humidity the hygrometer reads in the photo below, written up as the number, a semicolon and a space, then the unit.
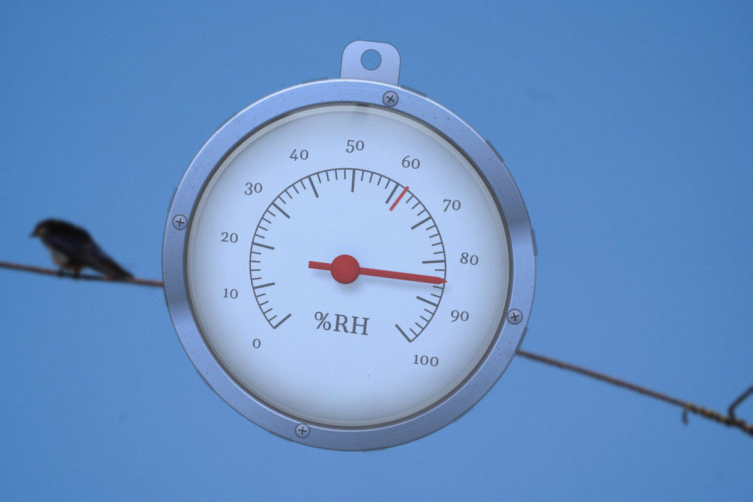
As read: 84; %
